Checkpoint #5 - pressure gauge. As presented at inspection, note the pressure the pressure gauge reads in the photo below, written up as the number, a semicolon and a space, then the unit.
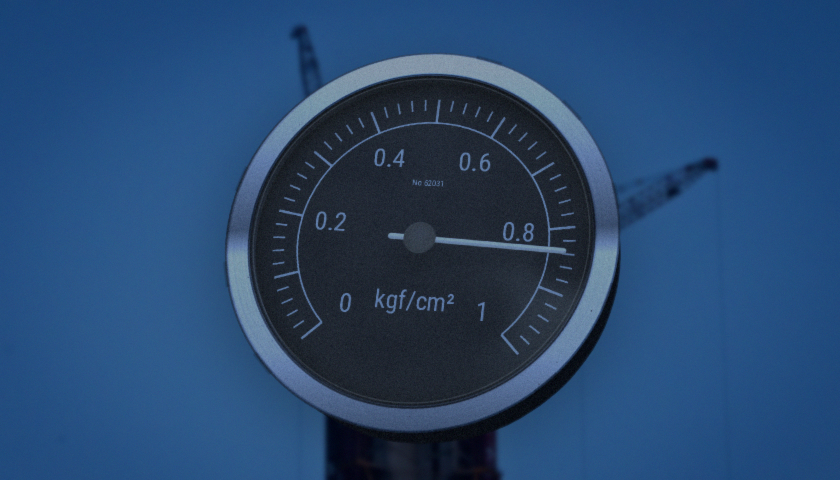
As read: 0.84; kg/cm²
